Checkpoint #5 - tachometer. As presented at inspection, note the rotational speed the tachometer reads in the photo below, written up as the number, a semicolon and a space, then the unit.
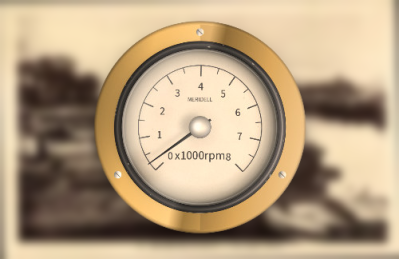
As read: 250; rpm
